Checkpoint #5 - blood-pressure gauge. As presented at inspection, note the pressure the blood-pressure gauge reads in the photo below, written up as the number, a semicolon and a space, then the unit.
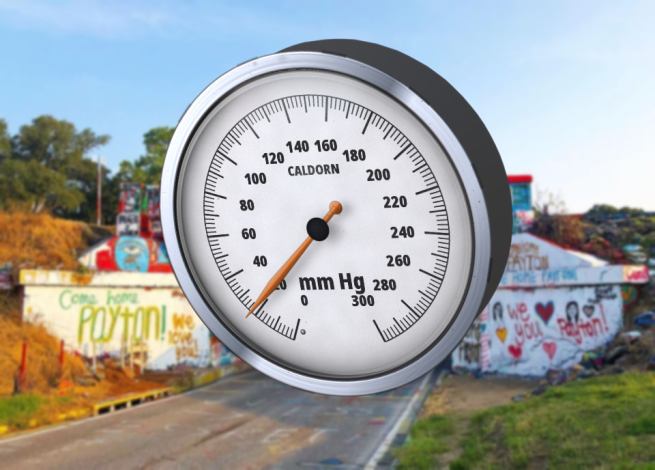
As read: 22; mmHg
